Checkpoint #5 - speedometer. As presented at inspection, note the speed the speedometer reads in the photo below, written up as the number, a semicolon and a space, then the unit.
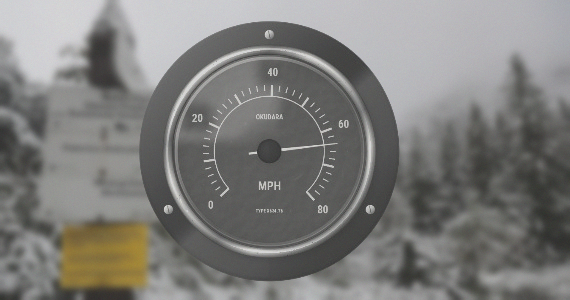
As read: 64; mph
